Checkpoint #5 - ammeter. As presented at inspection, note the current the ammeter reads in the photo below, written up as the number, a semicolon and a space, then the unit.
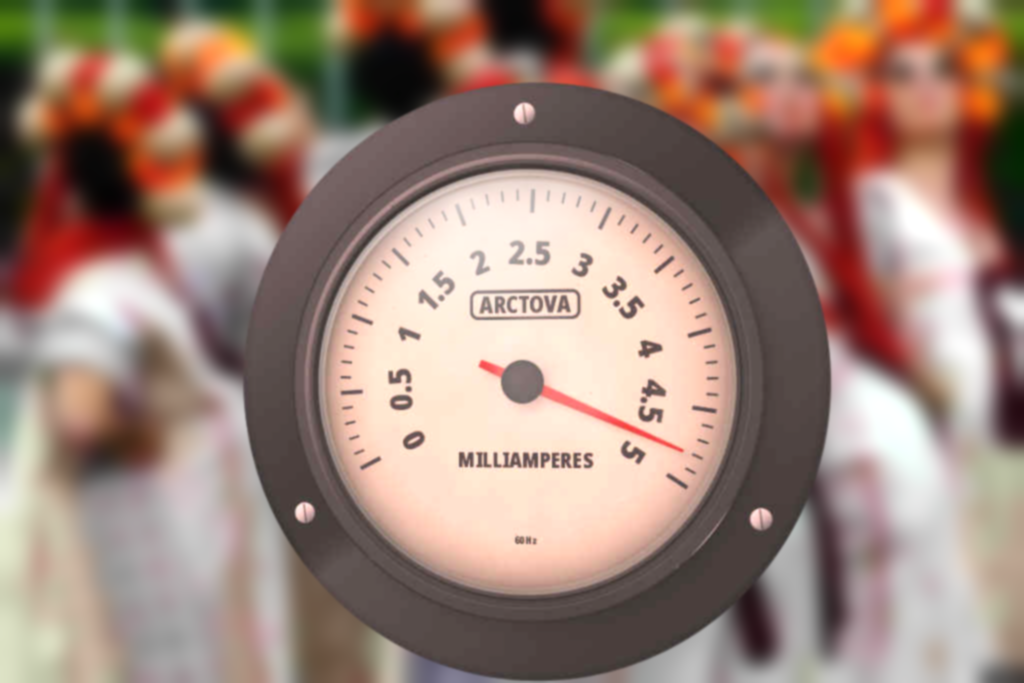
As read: 4.8; mA
